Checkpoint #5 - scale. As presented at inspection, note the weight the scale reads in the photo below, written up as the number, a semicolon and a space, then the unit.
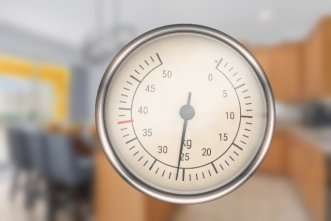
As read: 26; kg
